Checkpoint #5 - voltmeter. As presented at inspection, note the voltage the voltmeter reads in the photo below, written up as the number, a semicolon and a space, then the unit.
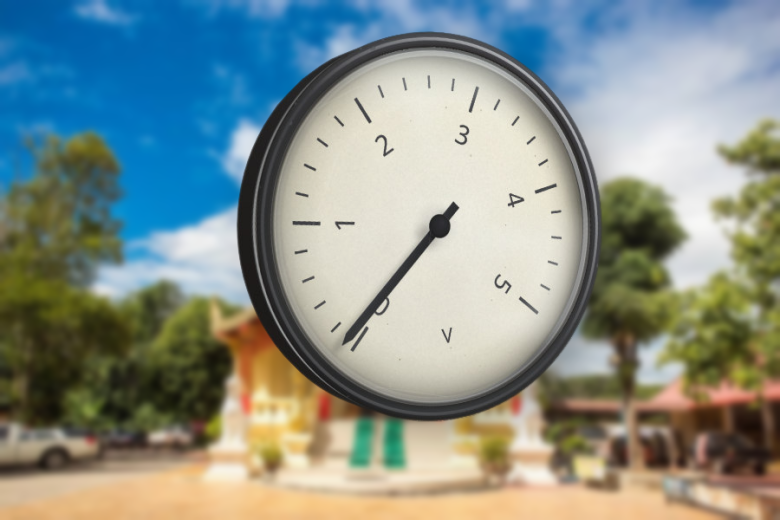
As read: 0.1; V
